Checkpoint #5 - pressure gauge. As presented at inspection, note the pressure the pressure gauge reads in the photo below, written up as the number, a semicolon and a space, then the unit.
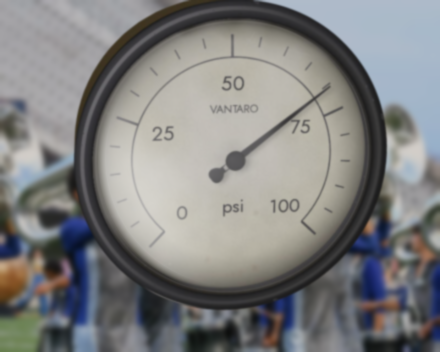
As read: 70; psi
